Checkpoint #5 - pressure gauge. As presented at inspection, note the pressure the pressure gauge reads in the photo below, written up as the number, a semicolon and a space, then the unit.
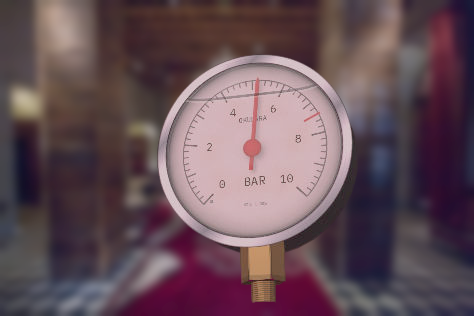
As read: 5.2; bar
